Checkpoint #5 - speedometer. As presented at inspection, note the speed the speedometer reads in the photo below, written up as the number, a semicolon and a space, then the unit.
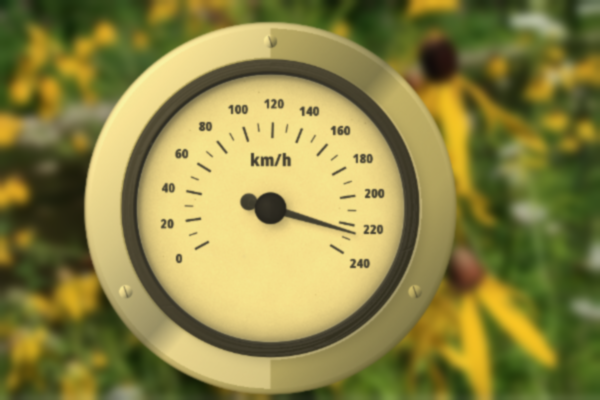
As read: 225; km/h
